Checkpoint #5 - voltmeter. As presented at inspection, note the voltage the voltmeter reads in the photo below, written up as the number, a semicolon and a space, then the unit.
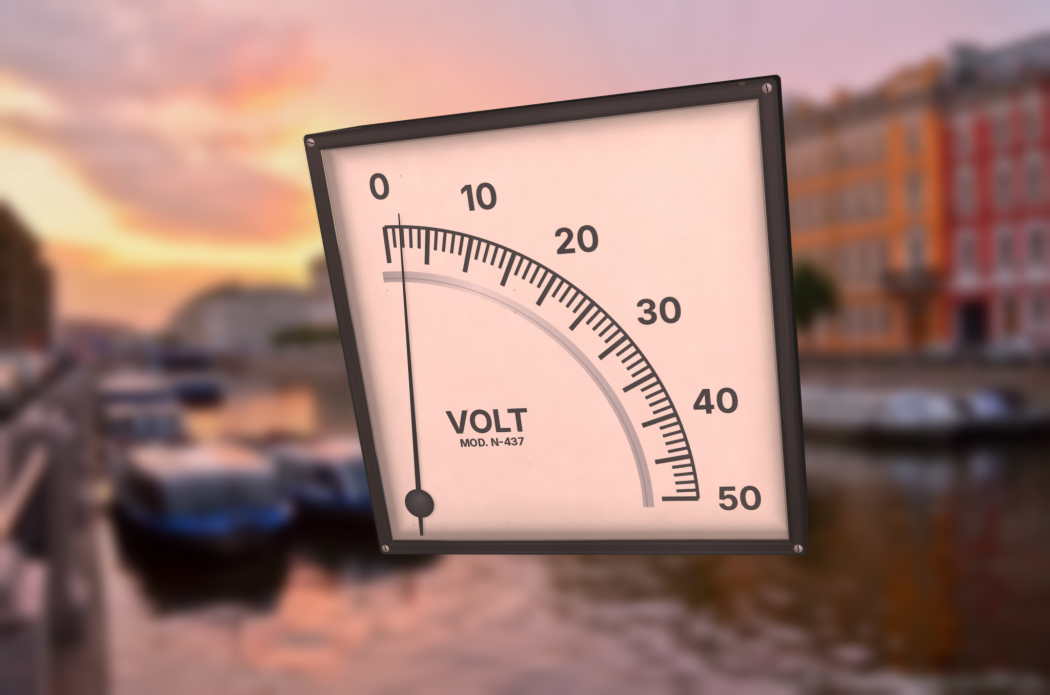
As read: 2; V
